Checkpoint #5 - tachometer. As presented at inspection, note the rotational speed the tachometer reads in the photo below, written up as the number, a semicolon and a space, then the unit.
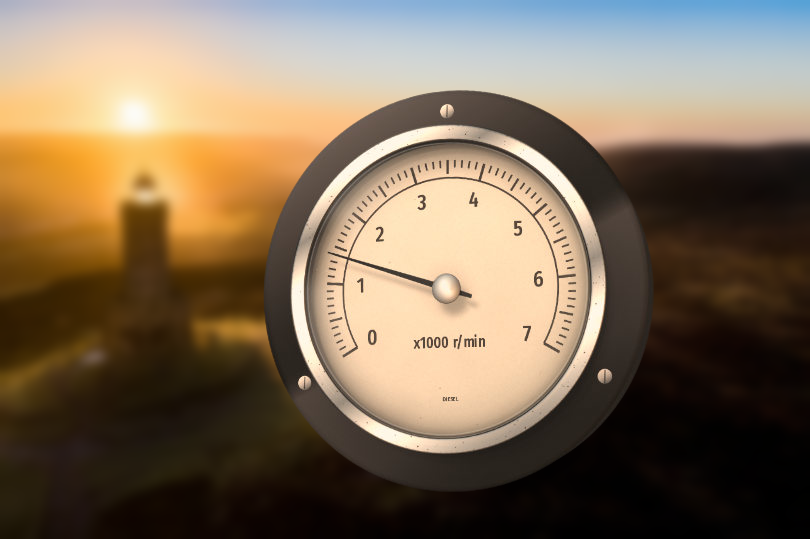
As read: 1400; rpm
